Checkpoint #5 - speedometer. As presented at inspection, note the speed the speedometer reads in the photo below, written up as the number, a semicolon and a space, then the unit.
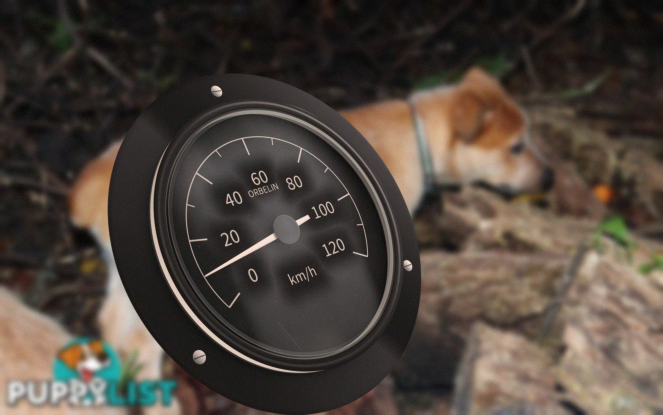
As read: 10; km/h
